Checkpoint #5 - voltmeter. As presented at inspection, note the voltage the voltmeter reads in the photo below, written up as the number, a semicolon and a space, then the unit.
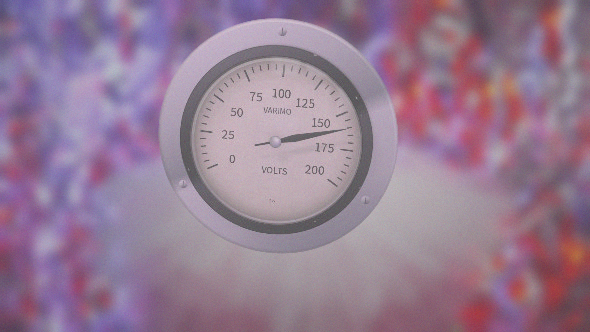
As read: 160; V
